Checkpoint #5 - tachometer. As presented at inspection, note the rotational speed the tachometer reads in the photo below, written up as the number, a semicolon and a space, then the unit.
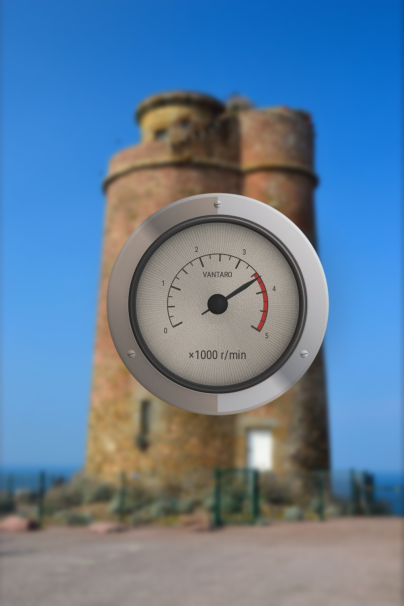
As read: 3625; rpm
